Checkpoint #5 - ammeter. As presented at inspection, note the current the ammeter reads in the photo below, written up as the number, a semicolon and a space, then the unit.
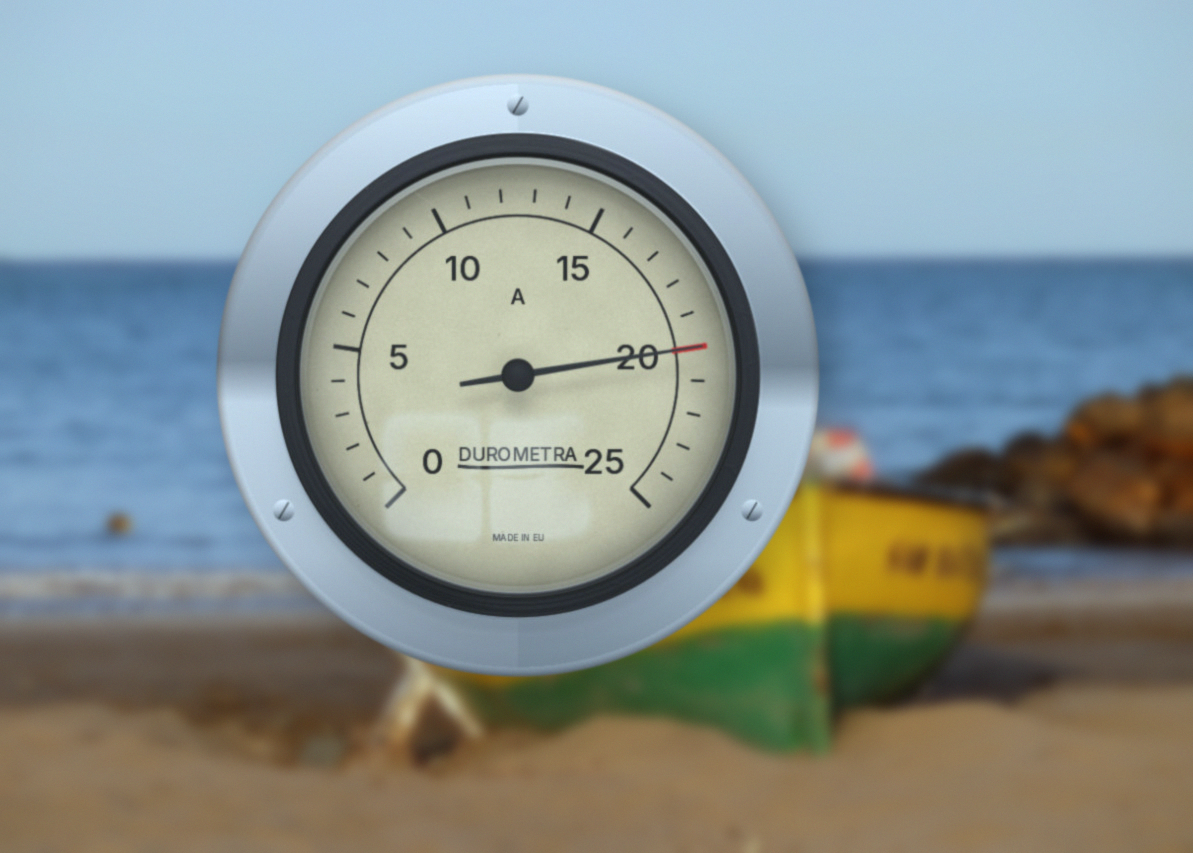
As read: 20; A
